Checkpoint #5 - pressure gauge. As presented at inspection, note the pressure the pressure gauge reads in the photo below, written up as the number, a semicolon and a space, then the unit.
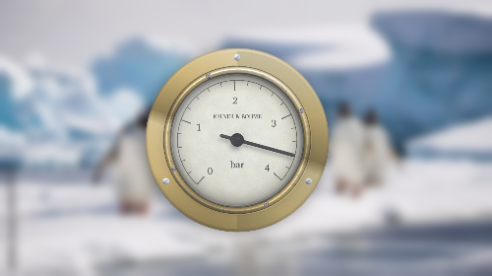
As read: 3.6; bar
